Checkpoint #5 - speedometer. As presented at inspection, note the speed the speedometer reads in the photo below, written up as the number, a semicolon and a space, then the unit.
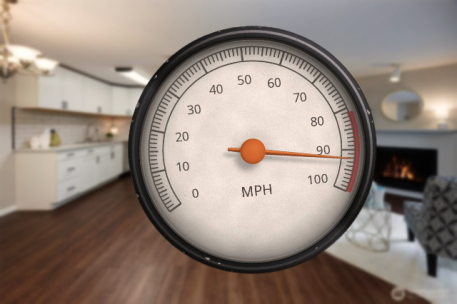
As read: 92; mph
